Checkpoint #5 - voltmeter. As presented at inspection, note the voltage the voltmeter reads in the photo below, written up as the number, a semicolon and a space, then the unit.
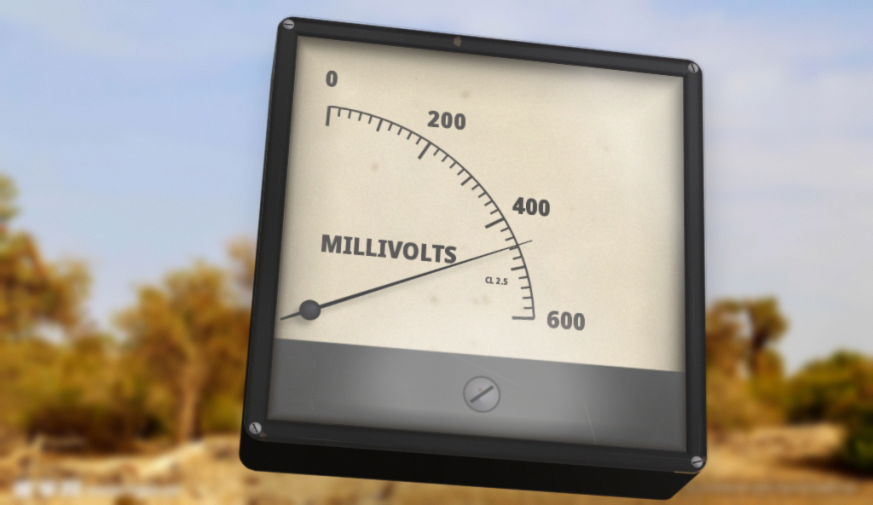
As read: 460; mV
